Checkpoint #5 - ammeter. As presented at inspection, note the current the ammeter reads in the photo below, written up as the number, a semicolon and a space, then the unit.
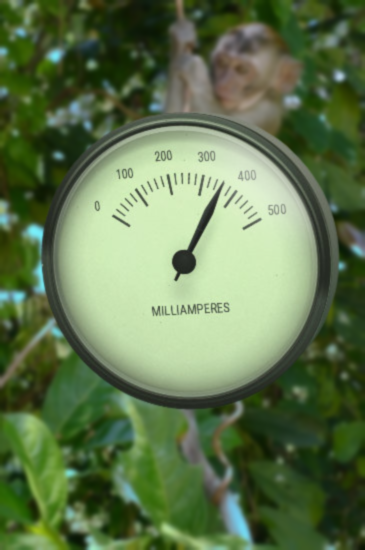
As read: 360; mA
